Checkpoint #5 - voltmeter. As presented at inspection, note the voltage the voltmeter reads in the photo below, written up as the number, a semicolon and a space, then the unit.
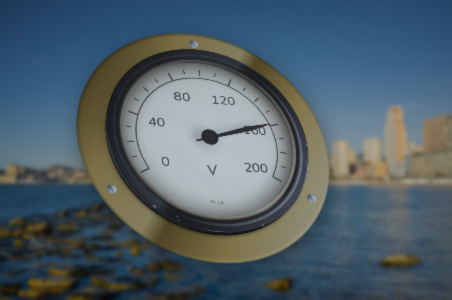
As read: 160; V
